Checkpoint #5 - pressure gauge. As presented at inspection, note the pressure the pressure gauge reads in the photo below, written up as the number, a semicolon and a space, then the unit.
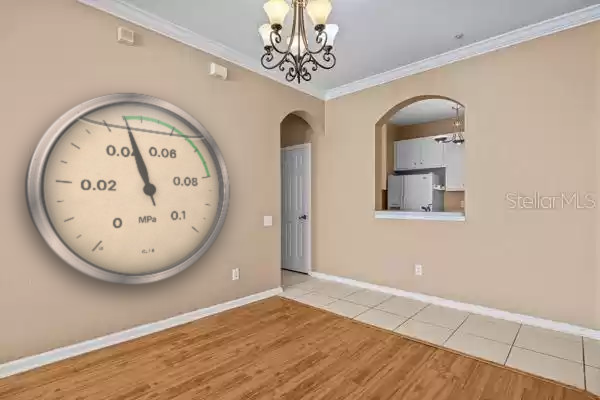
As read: 0.045; MPa
